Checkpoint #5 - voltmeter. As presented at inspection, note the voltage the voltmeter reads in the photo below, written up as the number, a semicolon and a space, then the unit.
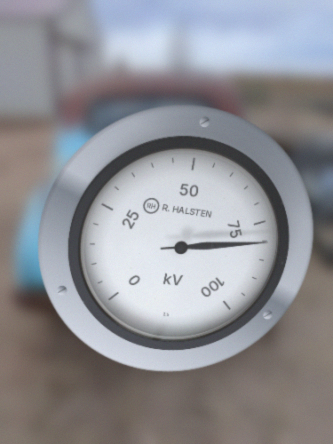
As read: 80; kV
